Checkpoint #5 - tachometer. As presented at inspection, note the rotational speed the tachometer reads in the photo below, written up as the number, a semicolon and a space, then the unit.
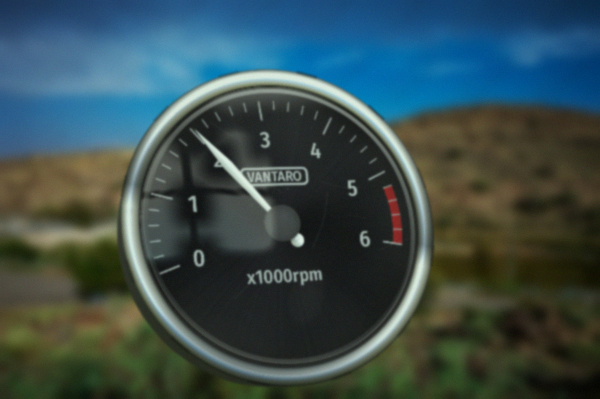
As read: 2000; rpm
